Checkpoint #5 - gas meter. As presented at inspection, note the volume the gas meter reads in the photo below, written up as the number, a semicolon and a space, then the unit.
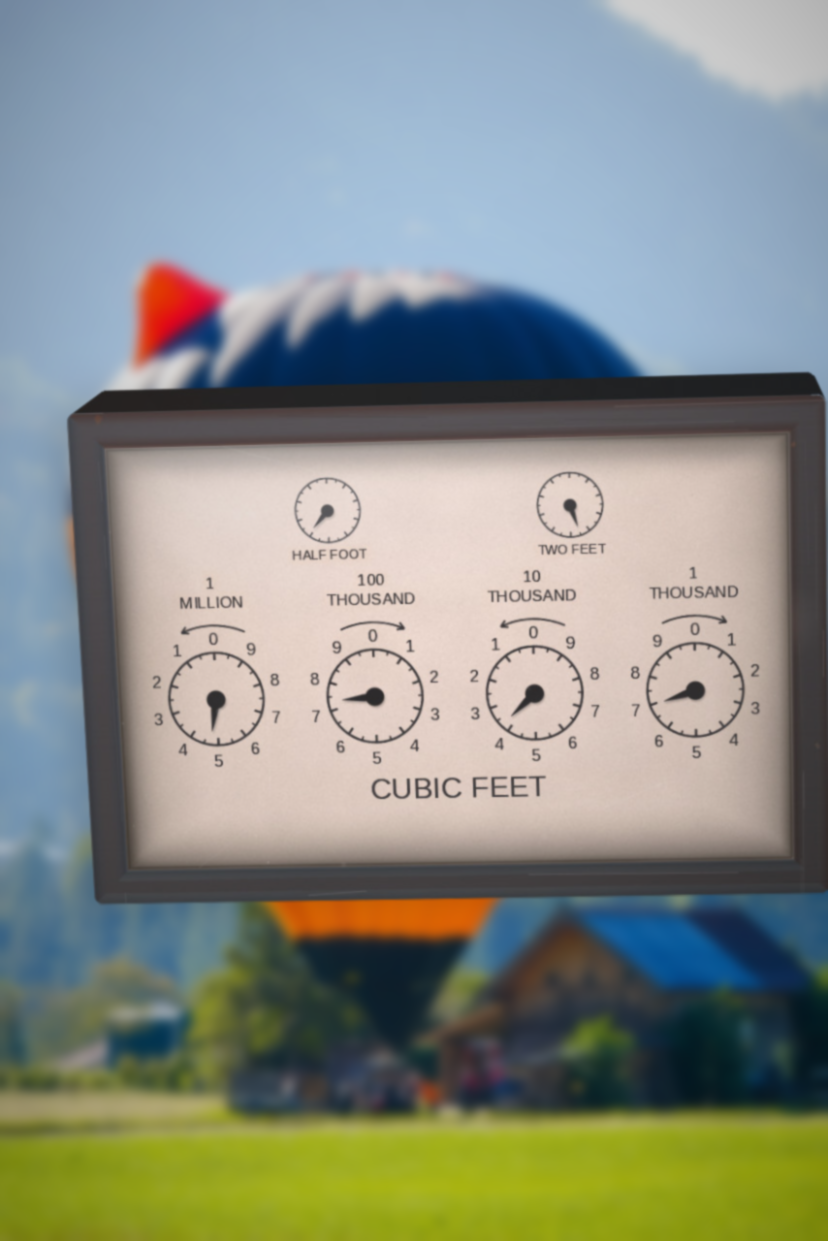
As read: 473700; ft³
